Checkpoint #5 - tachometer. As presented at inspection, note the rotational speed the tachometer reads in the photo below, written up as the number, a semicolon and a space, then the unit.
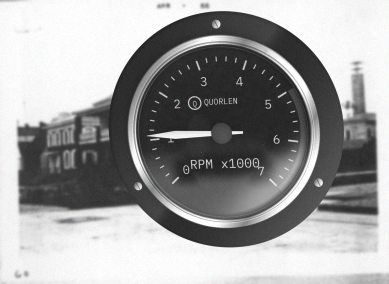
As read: 1100; rpm
